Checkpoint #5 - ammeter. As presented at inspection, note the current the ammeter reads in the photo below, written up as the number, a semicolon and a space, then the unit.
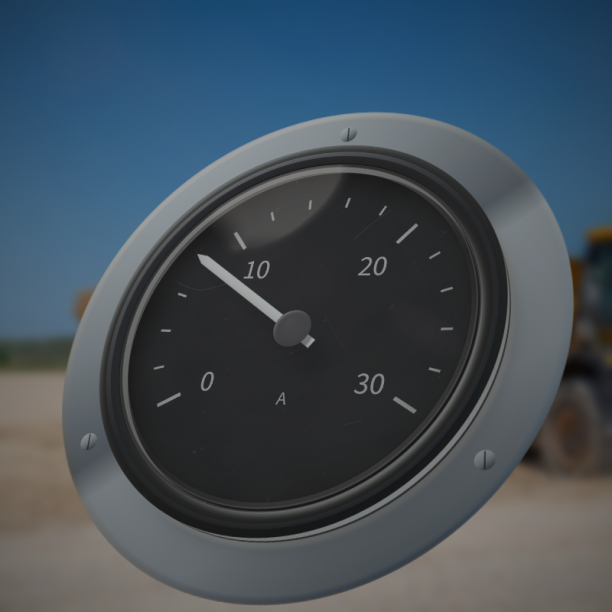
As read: 8; A
